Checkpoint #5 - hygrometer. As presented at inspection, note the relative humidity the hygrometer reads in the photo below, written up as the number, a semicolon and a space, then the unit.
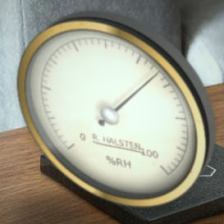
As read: 66; %
